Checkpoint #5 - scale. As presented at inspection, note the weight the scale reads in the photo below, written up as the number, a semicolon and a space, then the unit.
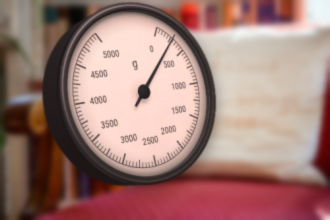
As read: 250; g
